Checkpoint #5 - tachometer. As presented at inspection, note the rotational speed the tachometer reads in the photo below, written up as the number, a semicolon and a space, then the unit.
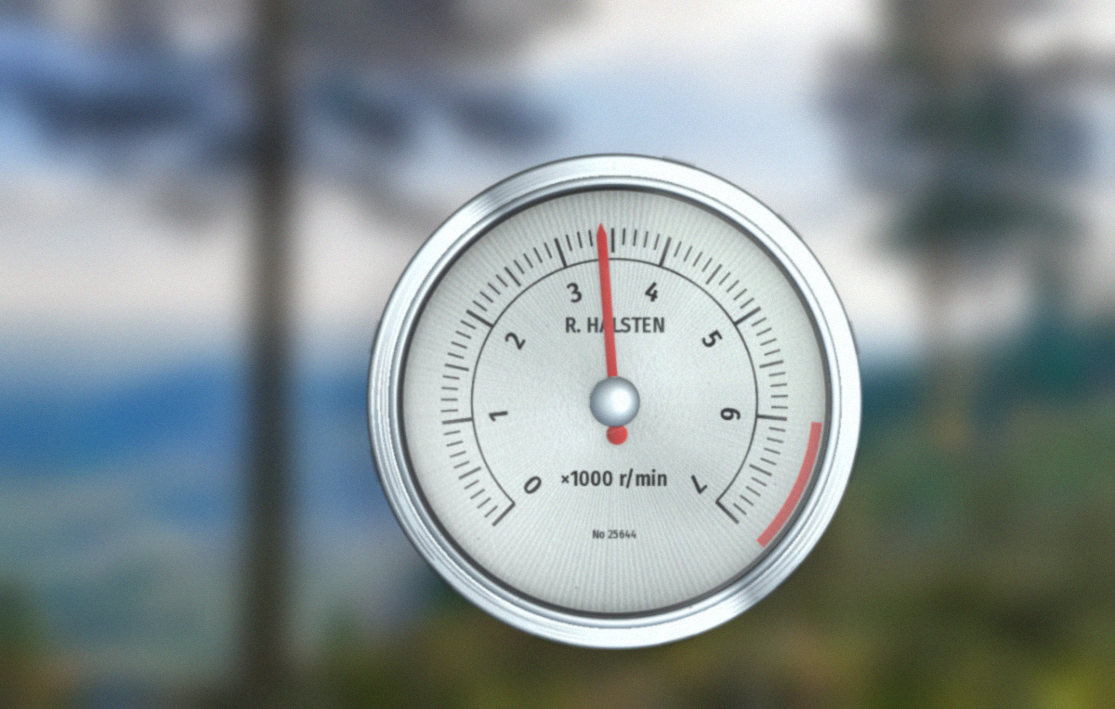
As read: 3400; rpm
